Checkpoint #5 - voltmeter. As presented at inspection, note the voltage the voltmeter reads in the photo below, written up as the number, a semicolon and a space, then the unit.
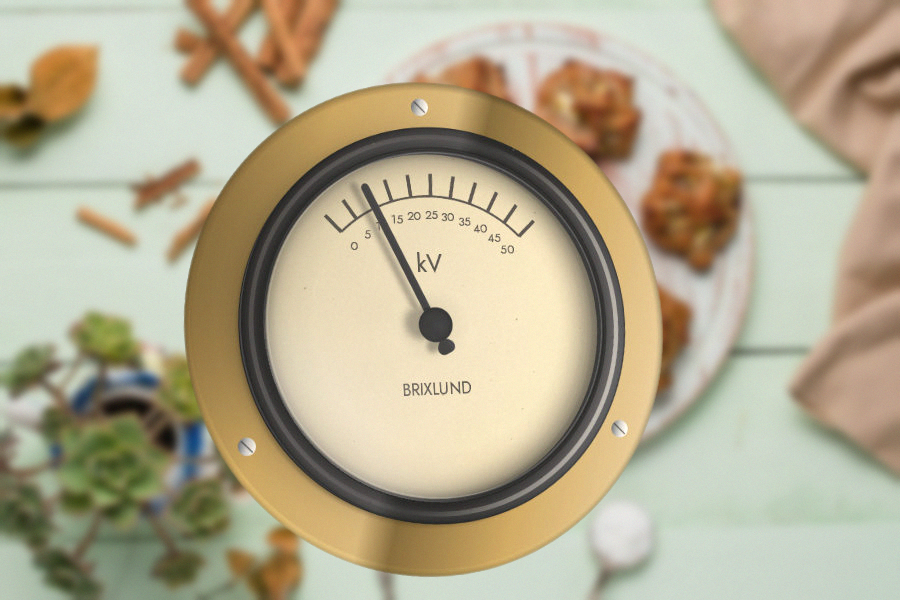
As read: 10; kV
